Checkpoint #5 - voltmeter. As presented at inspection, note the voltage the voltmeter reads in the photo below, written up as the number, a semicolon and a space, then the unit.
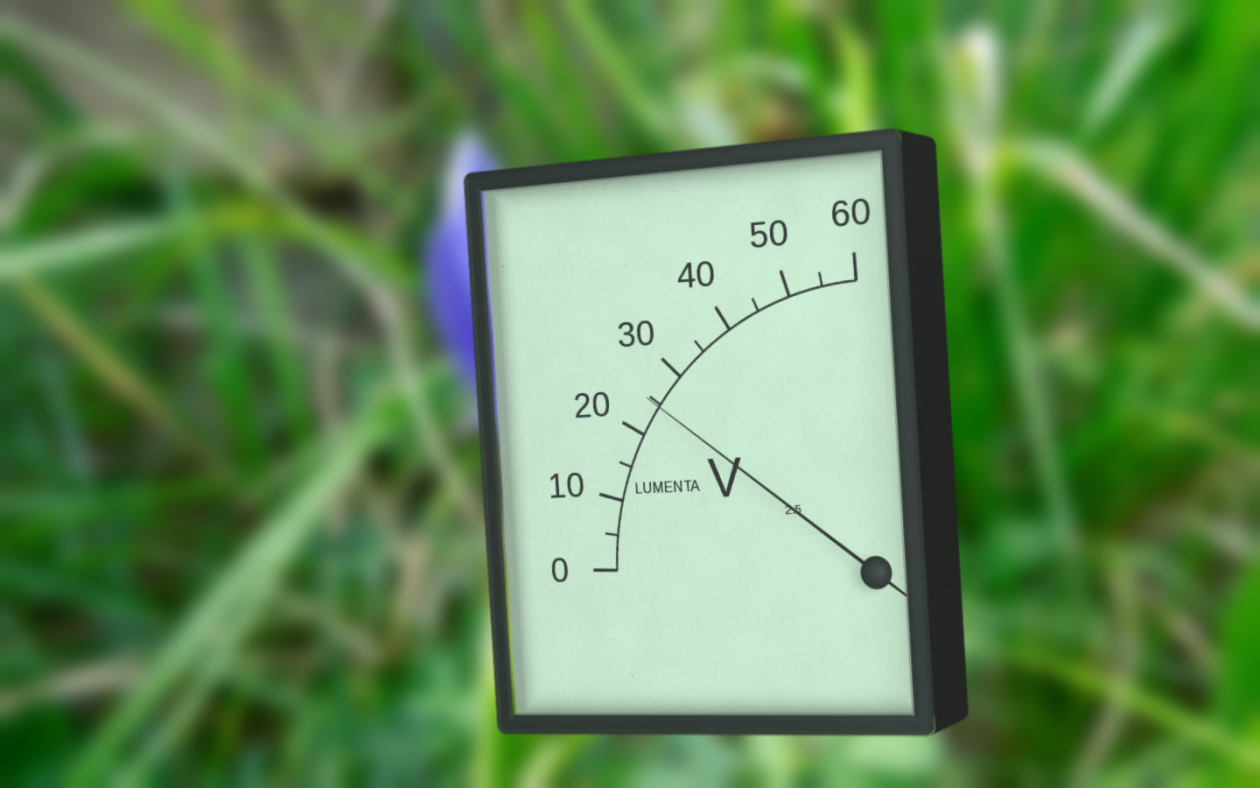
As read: 25; V
